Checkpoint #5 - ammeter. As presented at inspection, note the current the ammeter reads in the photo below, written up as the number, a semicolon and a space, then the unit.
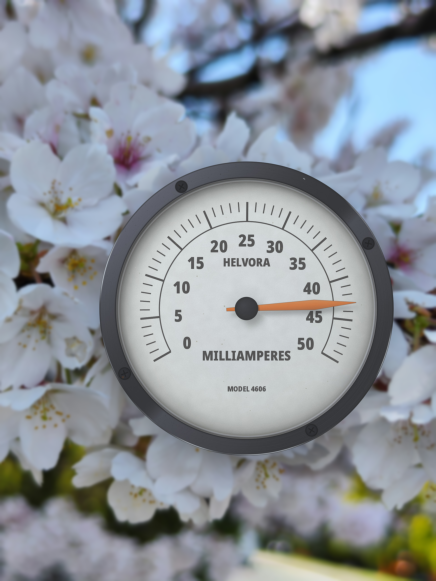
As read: 43; mA
